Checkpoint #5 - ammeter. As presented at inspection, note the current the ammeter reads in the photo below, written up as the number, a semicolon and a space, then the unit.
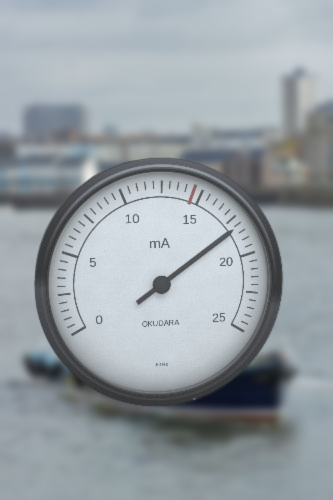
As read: 18; mA
